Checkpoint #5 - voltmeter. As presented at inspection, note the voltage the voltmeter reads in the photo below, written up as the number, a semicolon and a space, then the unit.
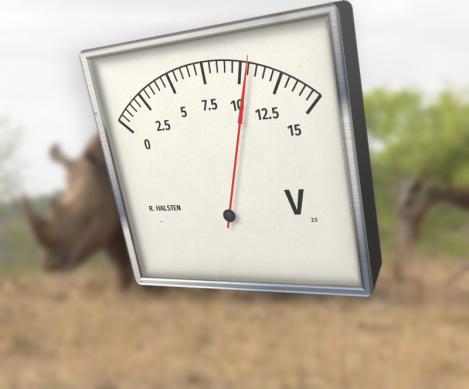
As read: 10.5; V
